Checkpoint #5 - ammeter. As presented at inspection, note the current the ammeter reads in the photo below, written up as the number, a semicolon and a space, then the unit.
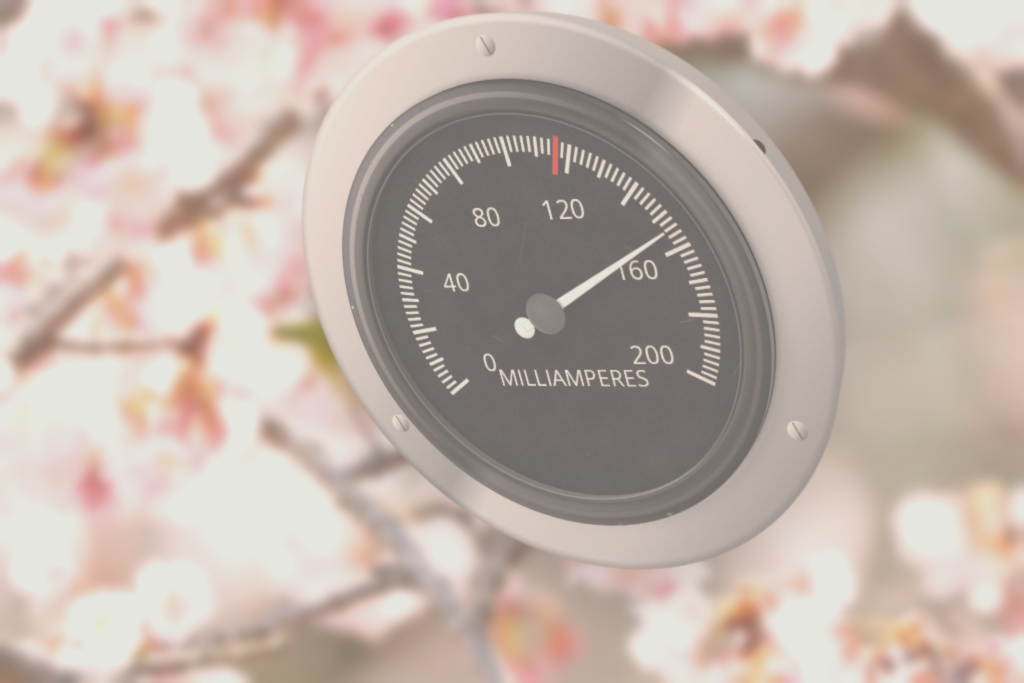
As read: 154; mA
